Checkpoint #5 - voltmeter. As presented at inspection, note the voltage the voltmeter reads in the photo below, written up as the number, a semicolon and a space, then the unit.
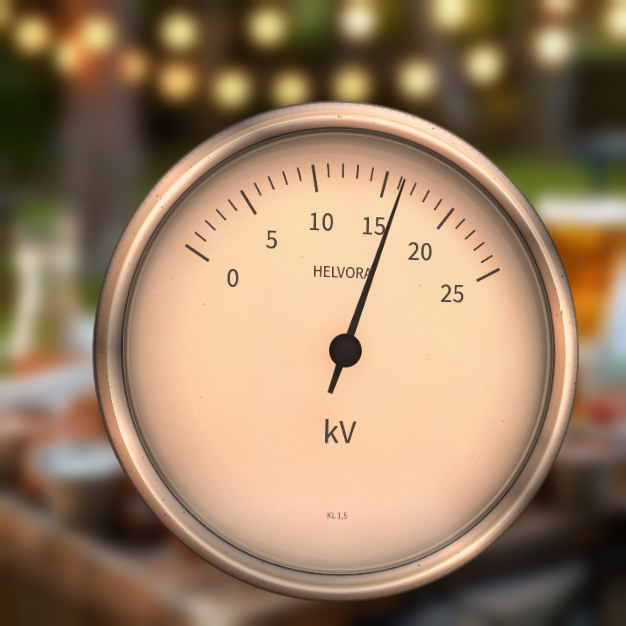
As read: 16; kV
